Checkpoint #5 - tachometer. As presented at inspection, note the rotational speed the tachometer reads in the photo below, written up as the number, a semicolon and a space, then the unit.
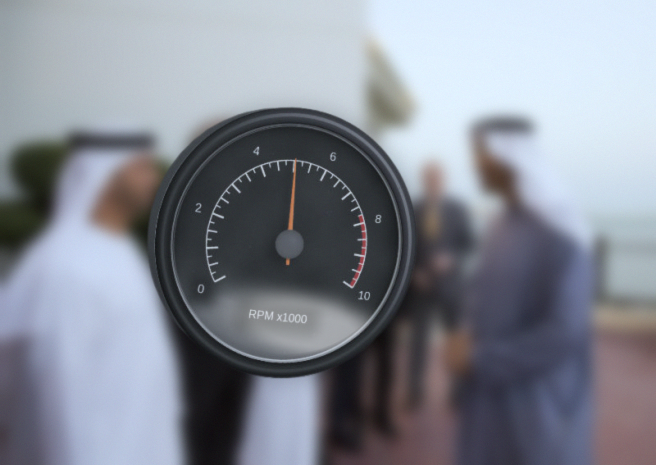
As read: 5000; rpm
